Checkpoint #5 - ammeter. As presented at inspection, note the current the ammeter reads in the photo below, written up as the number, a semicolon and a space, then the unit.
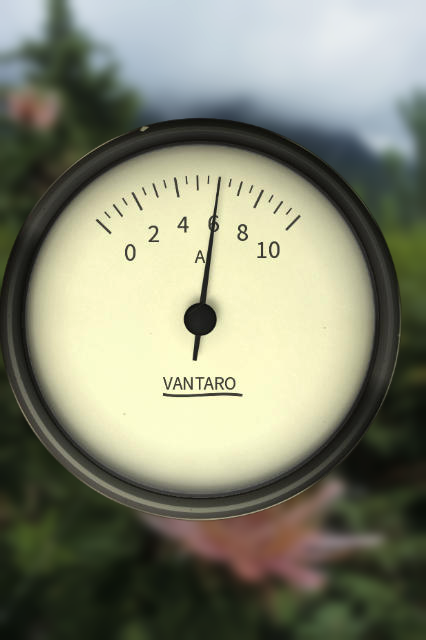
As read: 6; A
